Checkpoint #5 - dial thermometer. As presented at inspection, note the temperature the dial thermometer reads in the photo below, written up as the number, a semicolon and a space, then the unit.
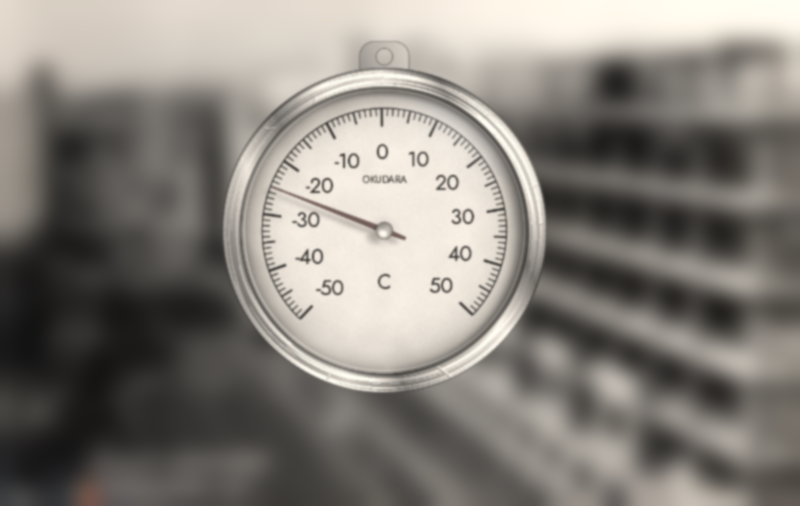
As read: -25; °C
